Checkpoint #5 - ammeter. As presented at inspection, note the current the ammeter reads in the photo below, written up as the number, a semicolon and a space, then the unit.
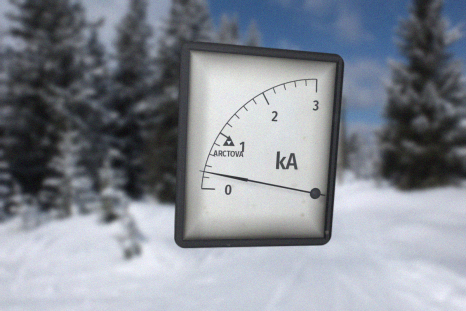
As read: 0.3; kA
